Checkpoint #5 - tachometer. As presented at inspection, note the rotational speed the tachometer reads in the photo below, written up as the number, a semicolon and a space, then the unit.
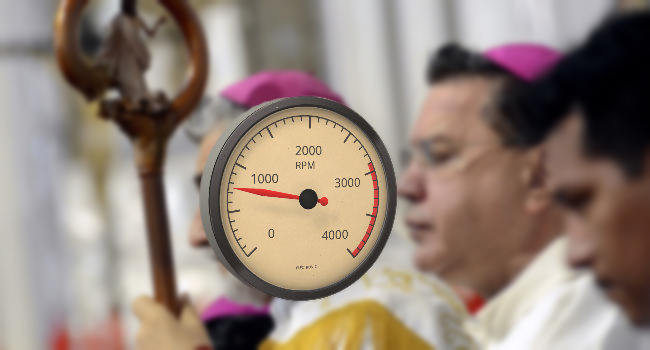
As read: 750; rpm
